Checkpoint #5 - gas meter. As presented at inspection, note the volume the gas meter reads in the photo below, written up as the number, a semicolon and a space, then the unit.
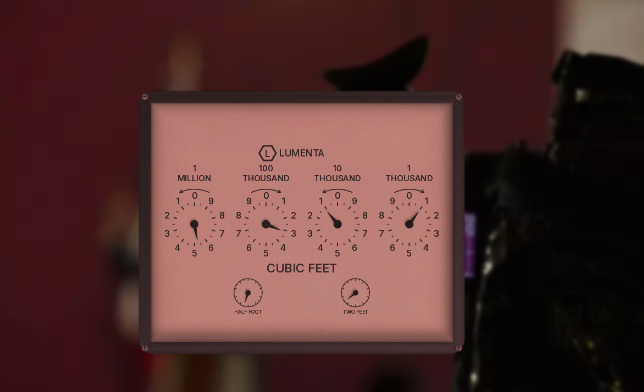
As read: 531100; ft³
